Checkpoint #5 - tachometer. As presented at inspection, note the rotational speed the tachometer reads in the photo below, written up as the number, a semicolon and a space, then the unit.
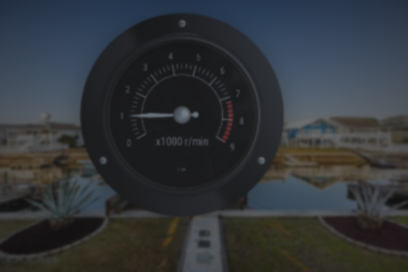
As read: 1000; rpm
